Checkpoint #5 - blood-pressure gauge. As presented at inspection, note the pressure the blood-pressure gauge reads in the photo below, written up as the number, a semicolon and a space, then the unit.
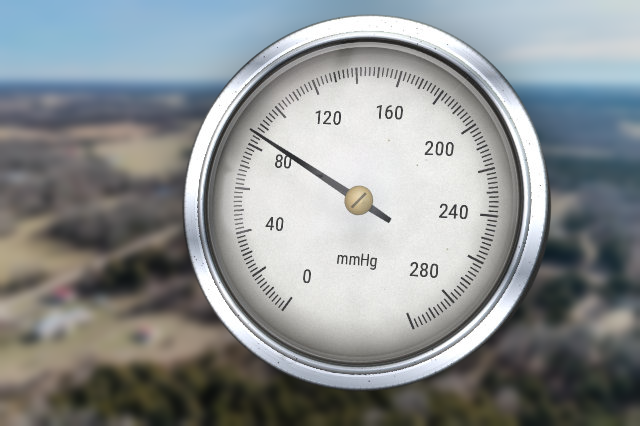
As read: 86; mmHg
